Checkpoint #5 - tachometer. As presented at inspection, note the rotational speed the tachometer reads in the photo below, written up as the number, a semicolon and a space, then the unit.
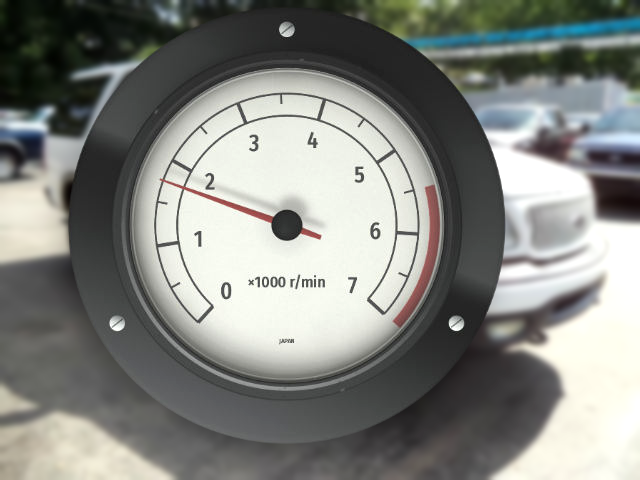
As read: 1750; rpm
